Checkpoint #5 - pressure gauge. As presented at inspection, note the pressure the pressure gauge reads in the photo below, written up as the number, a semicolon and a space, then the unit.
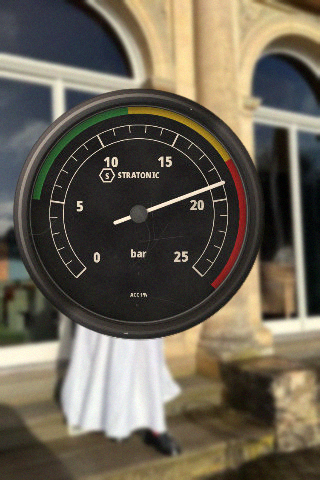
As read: 19; bar
